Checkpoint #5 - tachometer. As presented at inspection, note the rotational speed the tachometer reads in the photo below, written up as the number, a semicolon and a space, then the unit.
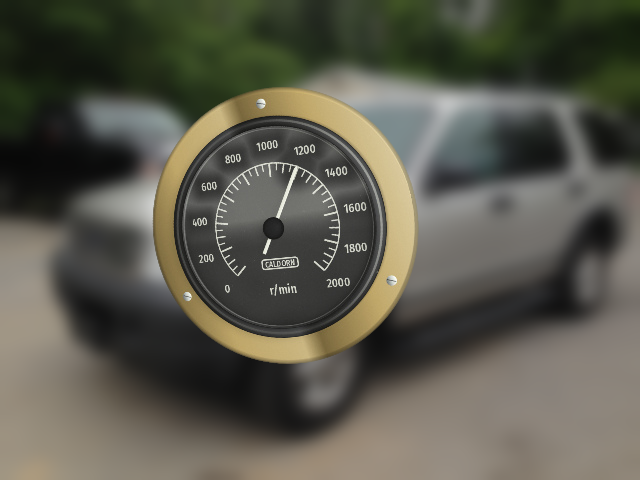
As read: 1200; rpm
